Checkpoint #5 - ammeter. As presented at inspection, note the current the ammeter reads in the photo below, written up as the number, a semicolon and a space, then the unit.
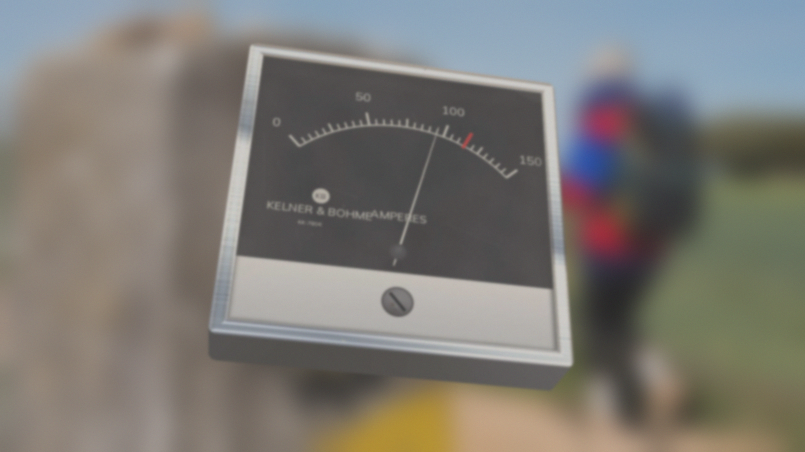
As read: 95; A
